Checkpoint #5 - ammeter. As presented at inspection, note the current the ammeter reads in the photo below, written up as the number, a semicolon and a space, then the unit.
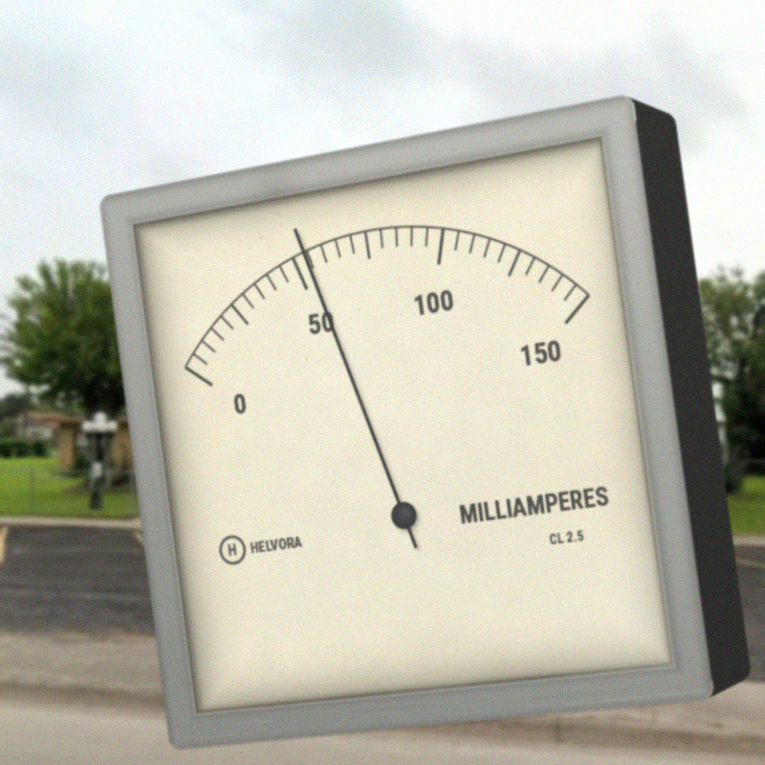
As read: 55; mA
